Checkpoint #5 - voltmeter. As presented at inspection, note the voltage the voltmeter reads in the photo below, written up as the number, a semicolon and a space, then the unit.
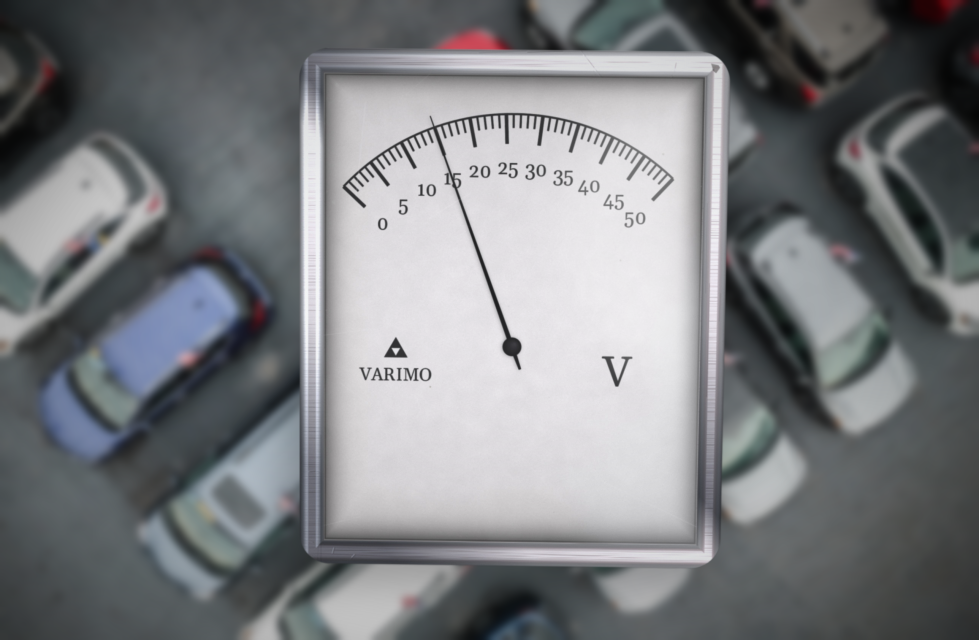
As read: 15; V
